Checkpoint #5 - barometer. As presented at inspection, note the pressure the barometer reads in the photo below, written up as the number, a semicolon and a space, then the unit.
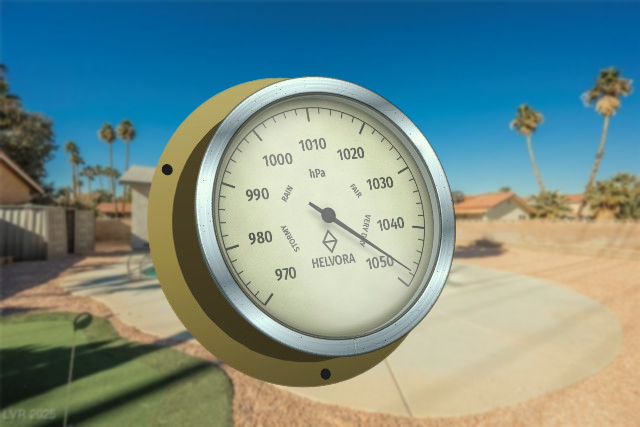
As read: 1048; hPa
